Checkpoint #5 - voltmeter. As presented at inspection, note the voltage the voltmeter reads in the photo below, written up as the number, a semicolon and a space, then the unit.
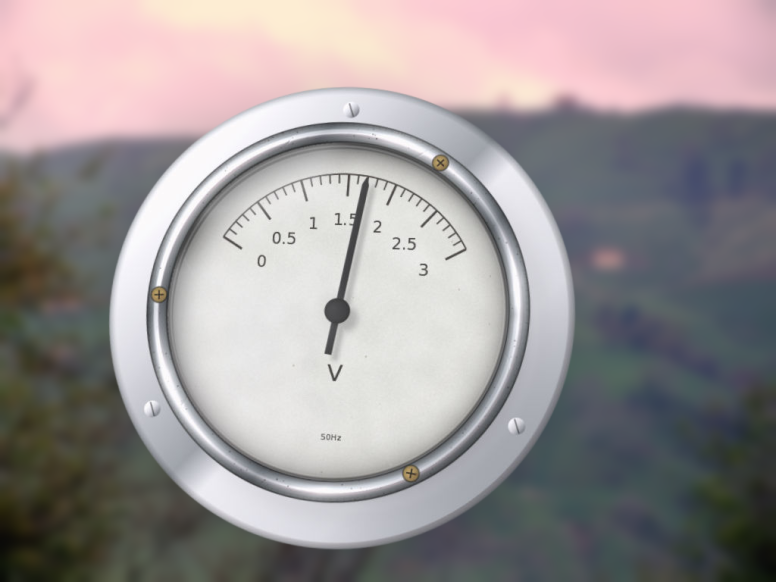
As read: 1.7; V
